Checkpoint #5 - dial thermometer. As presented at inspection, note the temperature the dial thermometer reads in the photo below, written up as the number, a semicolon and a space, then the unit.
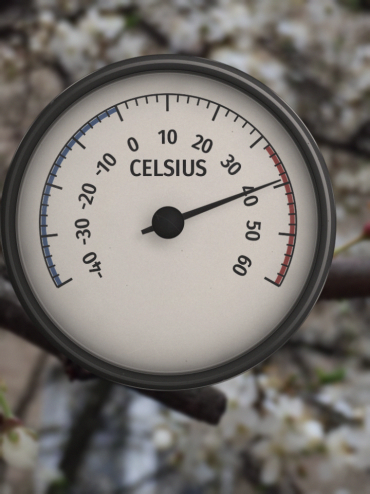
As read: 39; °C
